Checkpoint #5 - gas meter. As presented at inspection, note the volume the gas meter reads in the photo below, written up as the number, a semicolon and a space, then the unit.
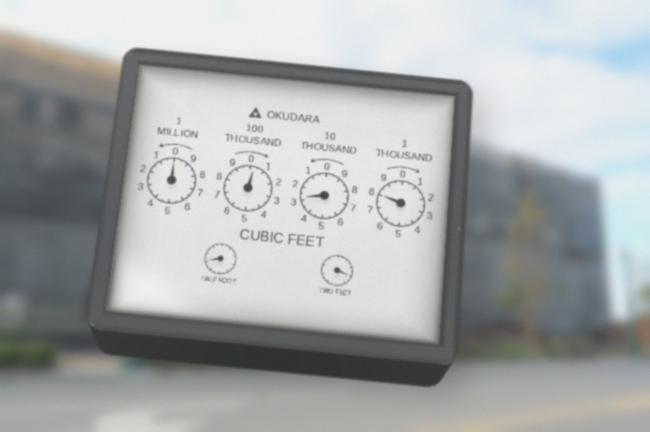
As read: 2800; ft³
